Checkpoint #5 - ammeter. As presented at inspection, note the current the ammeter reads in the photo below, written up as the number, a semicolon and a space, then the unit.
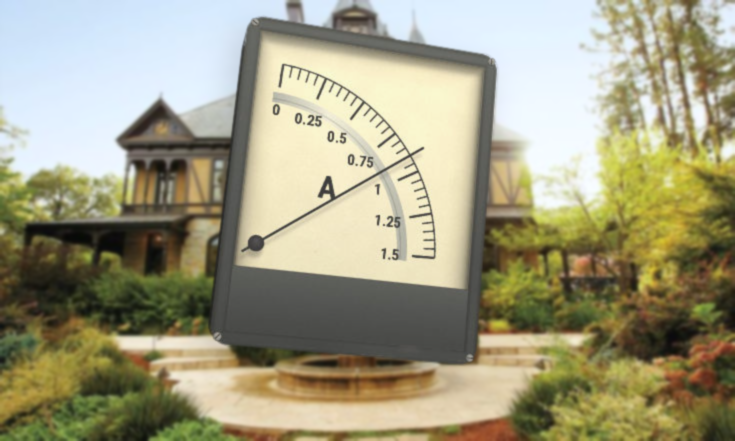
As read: 0.9; A
